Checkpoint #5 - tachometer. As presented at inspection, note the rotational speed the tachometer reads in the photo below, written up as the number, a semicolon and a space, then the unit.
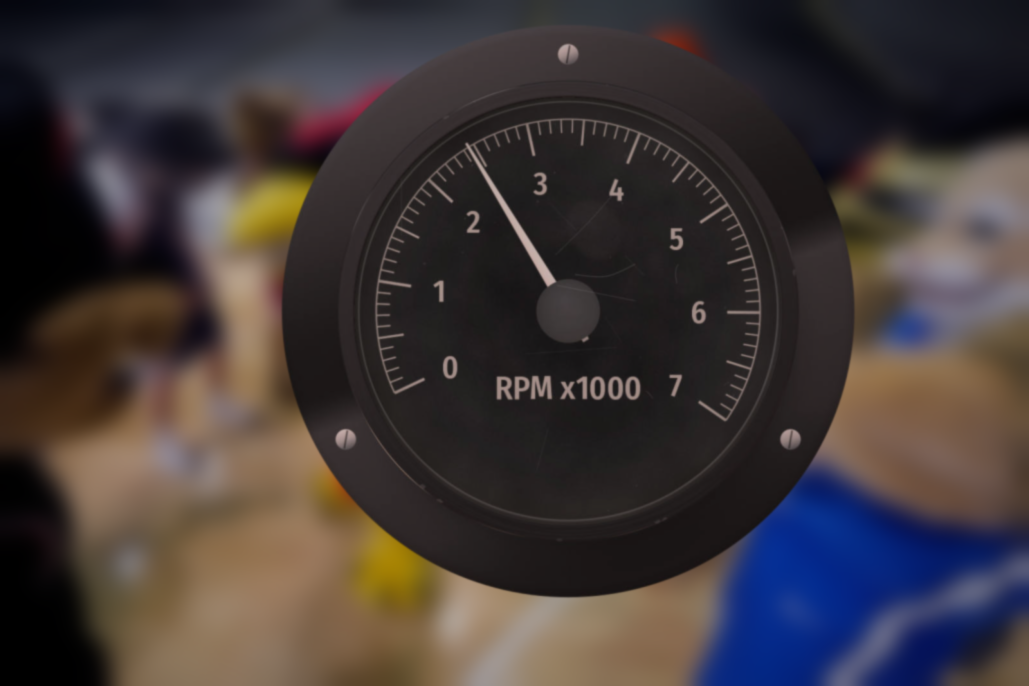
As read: 2450; rpm
